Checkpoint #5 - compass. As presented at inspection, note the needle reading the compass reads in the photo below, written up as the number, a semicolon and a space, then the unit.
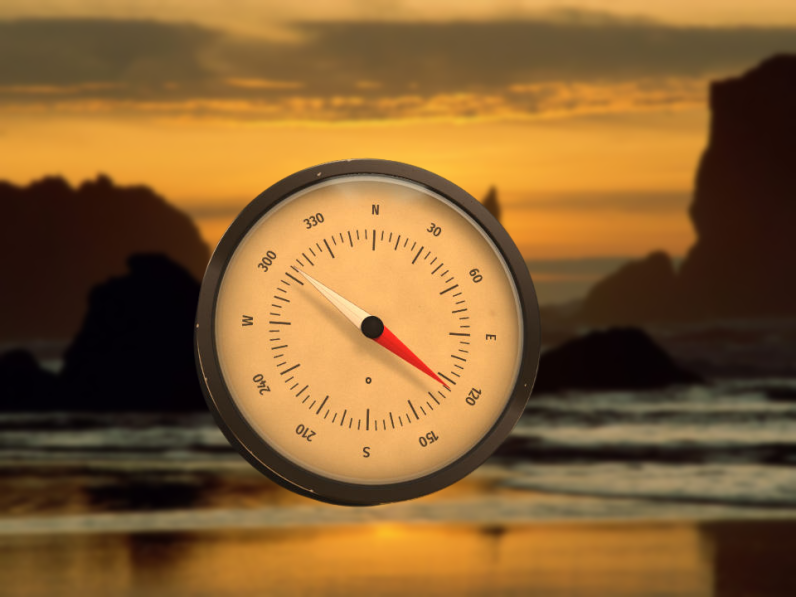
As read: 125; °
